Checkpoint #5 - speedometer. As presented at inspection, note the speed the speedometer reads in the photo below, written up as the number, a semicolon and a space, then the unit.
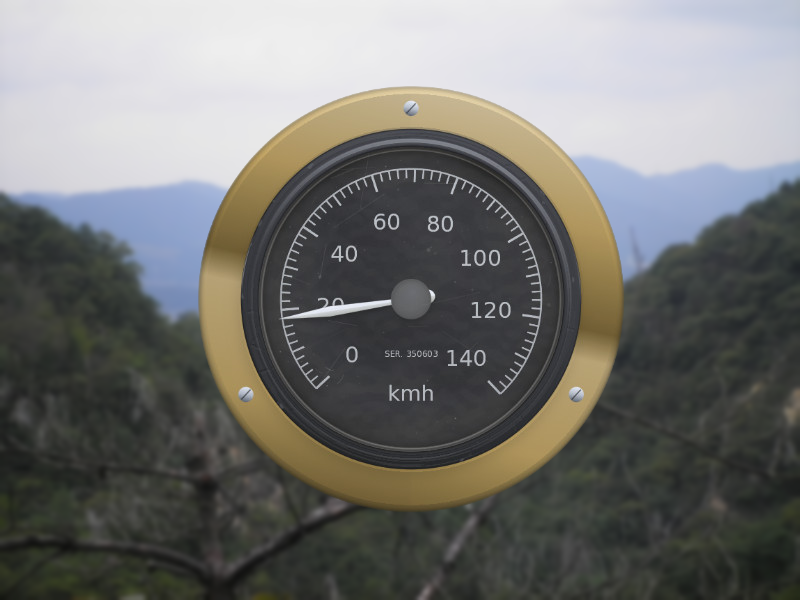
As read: 18; km/h
